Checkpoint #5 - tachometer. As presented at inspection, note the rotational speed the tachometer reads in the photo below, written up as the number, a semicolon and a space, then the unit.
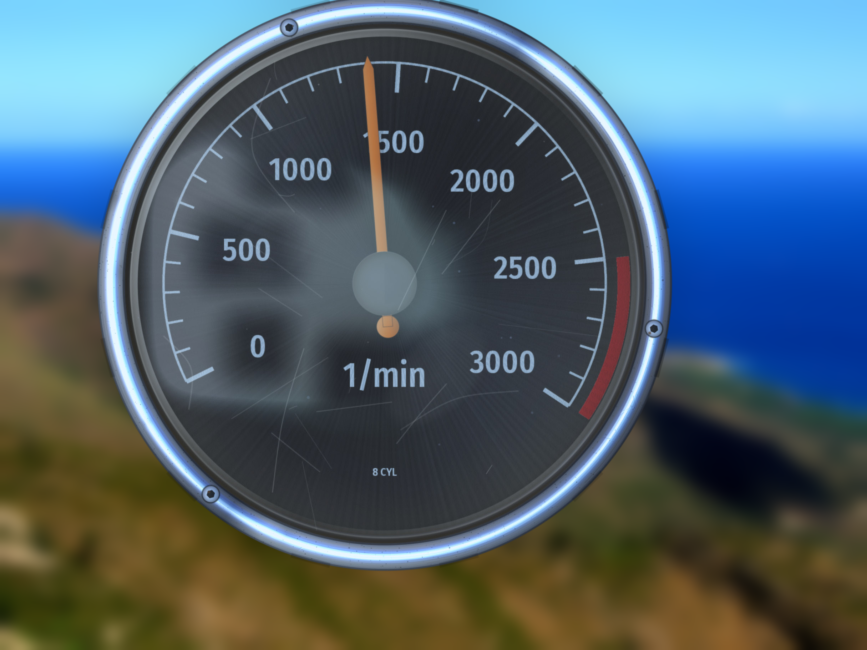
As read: 1400; rpm
